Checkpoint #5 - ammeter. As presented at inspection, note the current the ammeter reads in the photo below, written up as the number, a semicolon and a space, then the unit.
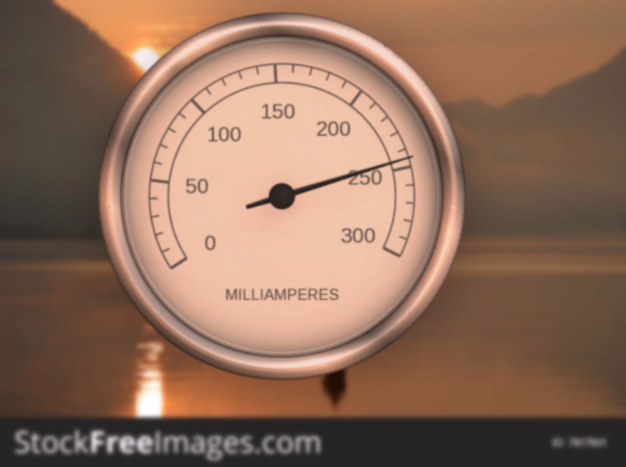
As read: 245; mA
